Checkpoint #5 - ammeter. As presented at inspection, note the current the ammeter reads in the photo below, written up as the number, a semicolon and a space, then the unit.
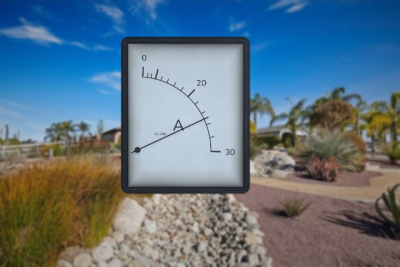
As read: 25; A
